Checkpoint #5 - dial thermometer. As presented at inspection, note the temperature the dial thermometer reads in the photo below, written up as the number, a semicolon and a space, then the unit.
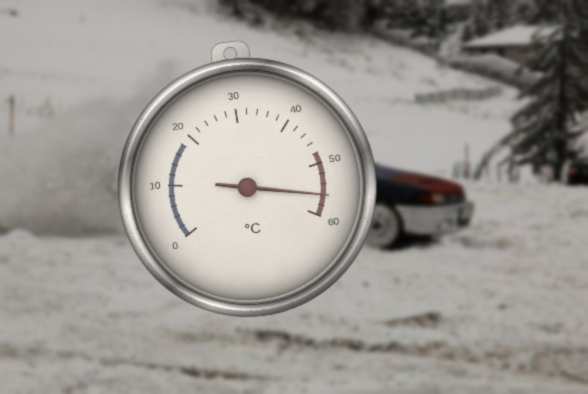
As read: 56; °C
